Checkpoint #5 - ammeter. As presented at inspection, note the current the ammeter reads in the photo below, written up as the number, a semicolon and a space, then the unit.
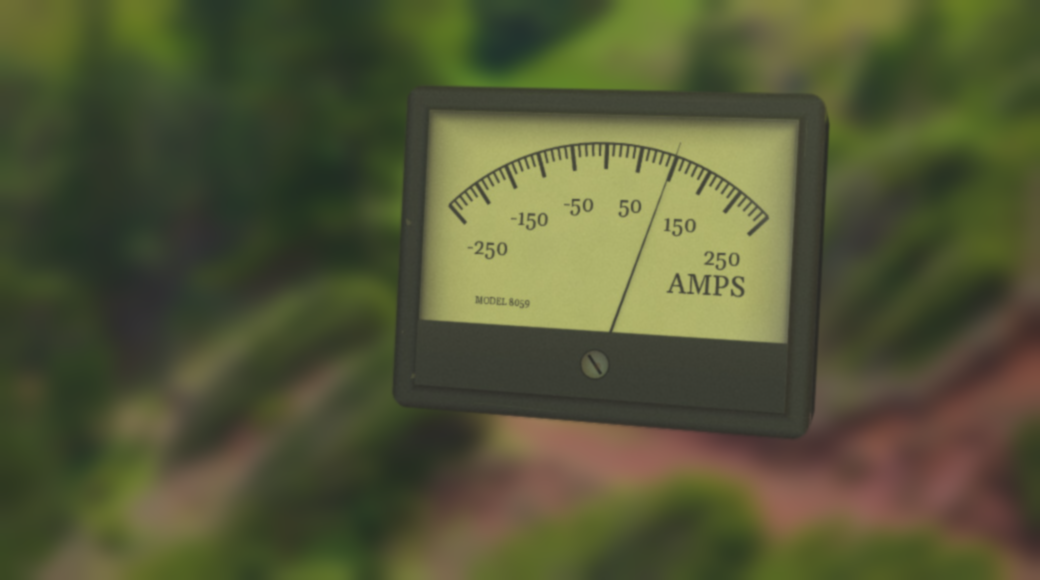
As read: 100; A
